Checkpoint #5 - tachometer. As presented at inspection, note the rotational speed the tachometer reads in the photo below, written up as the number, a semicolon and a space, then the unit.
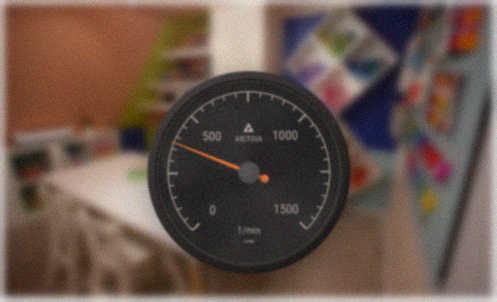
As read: 375; rpm
